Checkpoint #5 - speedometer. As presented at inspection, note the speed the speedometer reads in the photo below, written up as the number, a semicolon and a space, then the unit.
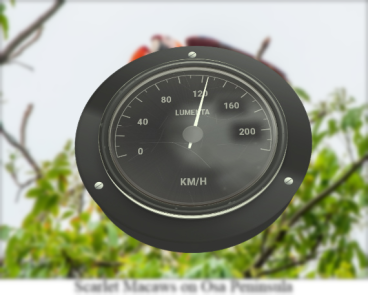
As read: 125; km/h
